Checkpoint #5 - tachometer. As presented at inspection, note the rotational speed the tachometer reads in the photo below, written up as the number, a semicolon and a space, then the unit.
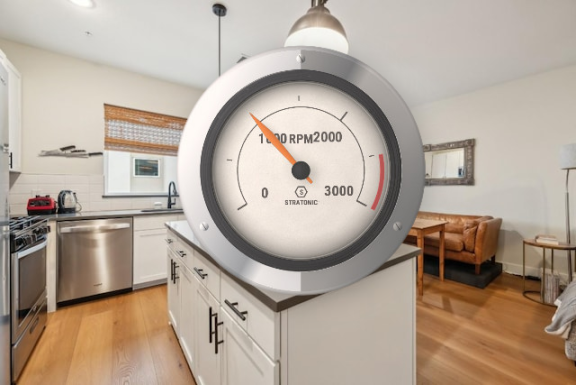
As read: 1000; rpm
